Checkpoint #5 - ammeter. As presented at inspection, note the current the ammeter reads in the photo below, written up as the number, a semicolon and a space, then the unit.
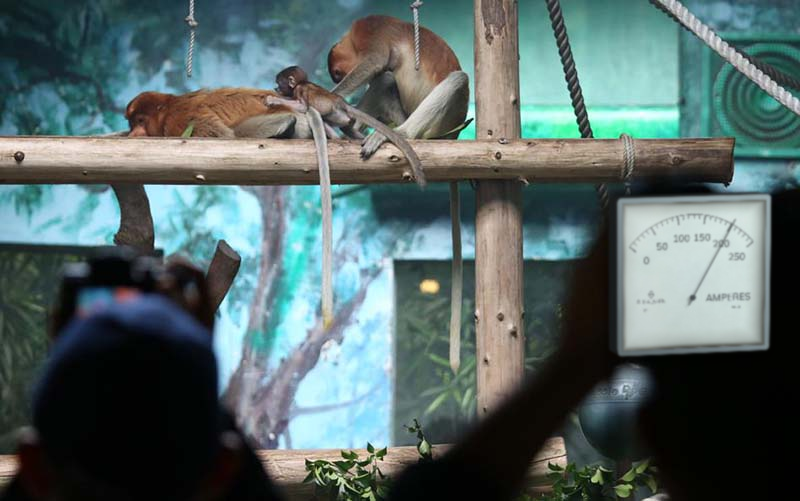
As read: 200; A
